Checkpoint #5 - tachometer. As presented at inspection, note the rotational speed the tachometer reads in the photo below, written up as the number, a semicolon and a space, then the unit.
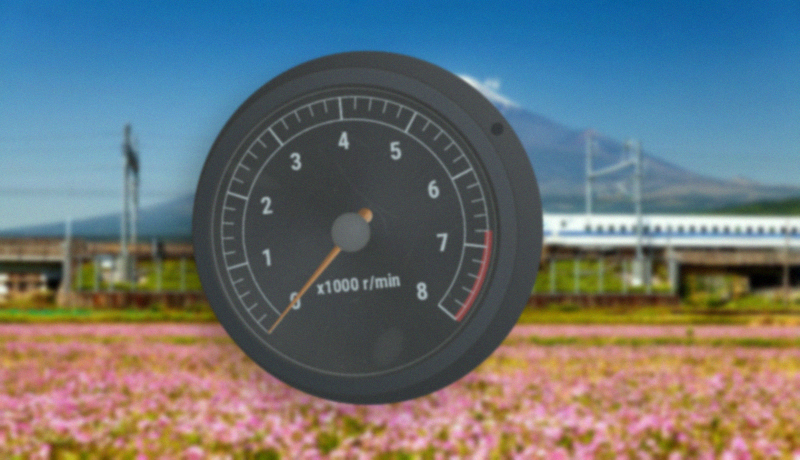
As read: 0; rpm
